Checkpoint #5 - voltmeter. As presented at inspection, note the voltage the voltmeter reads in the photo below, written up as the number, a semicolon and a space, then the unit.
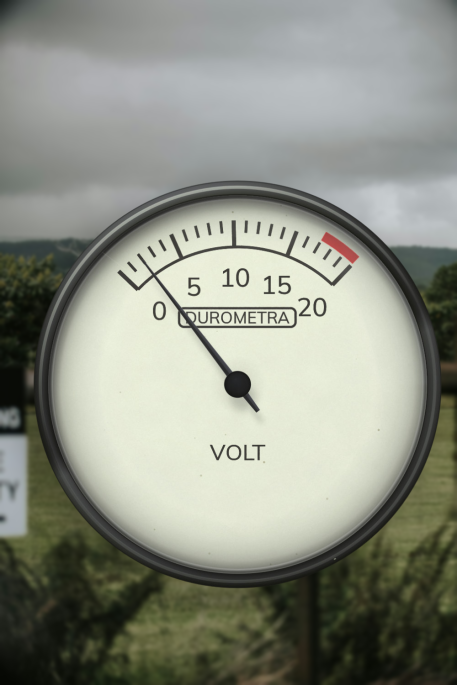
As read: 2; V
